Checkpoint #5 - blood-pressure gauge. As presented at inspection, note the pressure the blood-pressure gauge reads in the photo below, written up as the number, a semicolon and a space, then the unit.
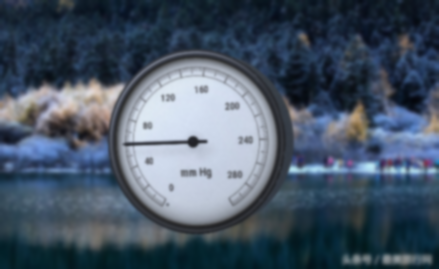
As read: 60; mmHg
